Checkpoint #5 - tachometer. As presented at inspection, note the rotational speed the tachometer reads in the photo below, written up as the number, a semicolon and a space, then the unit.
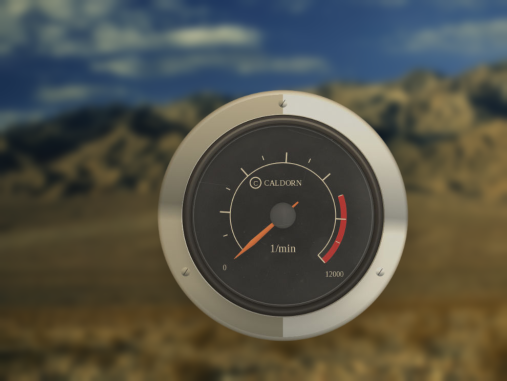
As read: 0; rpm
